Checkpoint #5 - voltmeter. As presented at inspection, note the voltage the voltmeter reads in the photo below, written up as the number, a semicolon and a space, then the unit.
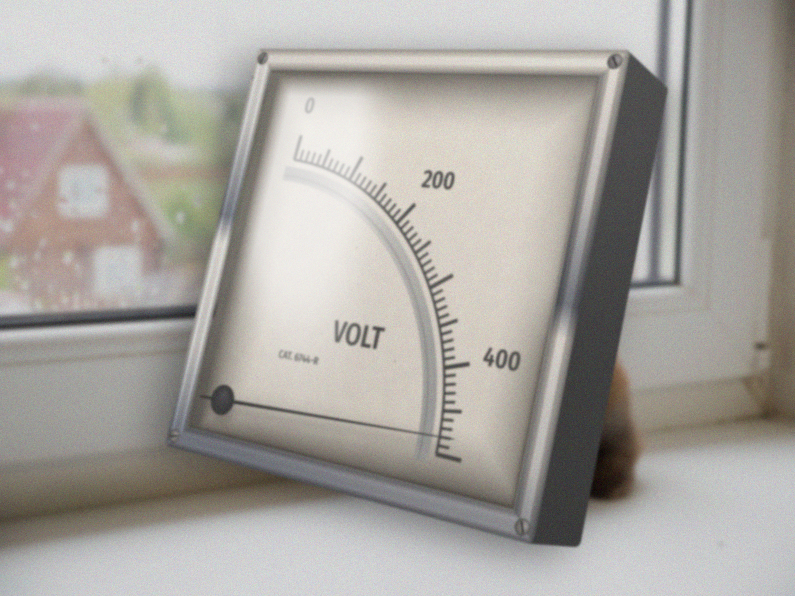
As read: 480; V
